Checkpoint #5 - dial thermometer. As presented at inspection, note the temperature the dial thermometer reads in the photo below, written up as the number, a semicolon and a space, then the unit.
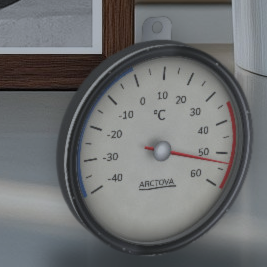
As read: 52.5; °C
